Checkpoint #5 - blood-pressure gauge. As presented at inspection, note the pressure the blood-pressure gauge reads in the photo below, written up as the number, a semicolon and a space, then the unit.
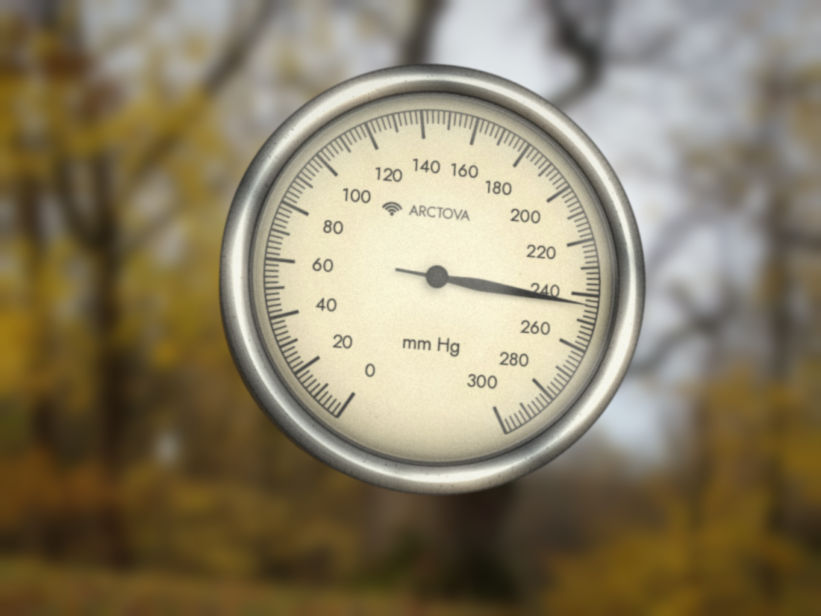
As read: 244; mmHg
